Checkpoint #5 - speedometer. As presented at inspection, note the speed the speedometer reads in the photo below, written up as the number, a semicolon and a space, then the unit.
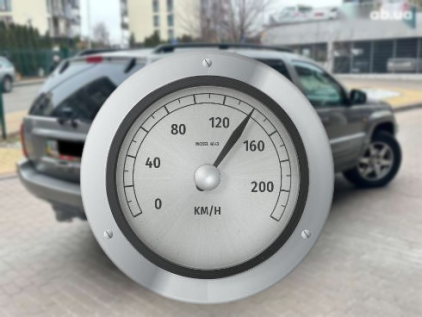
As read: 140; km/h
